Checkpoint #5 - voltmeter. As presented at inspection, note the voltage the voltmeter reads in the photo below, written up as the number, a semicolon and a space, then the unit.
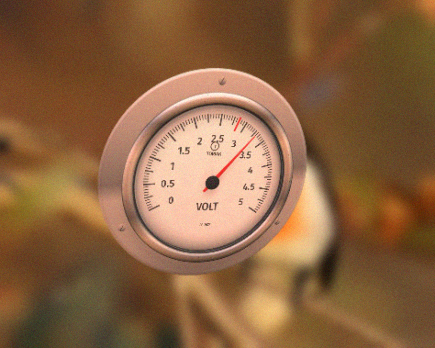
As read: 3.25; V
